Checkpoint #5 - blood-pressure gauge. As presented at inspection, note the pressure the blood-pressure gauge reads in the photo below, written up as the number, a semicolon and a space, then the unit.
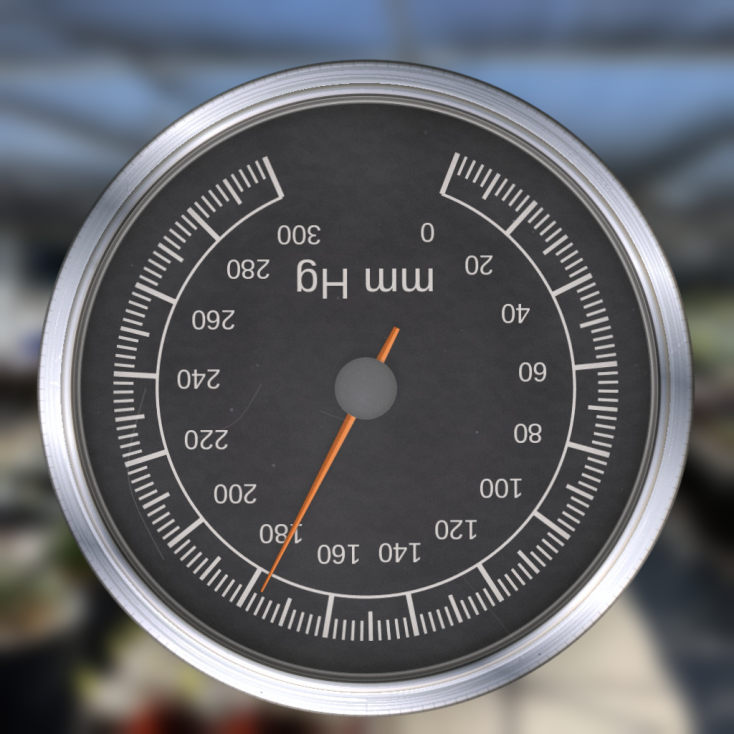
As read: 177; mmHg
